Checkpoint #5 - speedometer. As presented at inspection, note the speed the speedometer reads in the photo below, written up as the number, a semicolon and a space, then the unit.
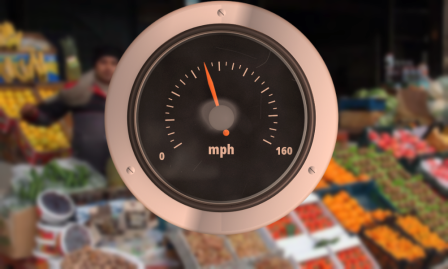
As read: 70; mph
